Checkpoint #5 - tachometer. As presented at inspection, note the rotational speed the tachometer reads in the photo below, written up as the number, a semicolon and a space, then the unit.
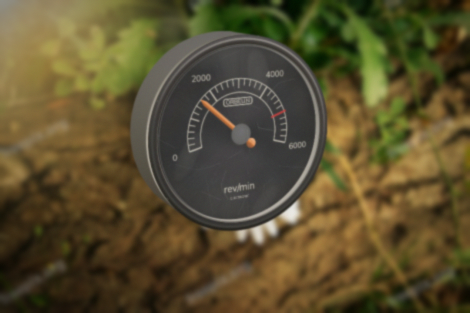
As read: 1600; rpm
